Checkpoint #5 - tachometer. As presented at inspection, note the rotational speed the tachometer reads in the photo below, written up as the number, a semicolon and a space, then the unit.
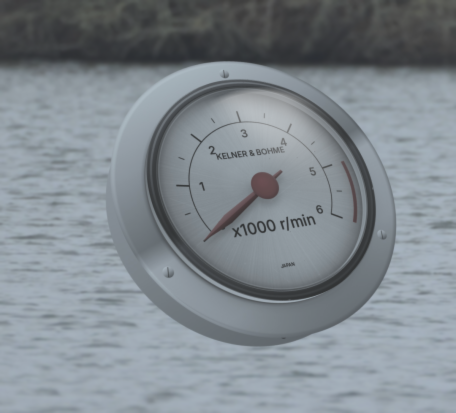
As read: 0; rpm
